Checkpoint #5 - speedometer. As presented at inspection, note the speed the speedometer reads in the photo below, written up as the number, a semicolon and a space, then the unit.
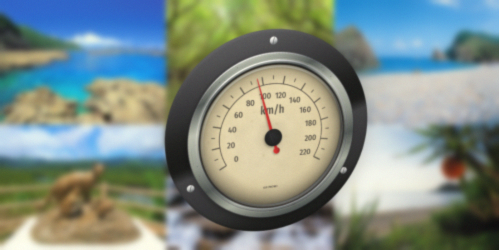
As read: 95; km/h
